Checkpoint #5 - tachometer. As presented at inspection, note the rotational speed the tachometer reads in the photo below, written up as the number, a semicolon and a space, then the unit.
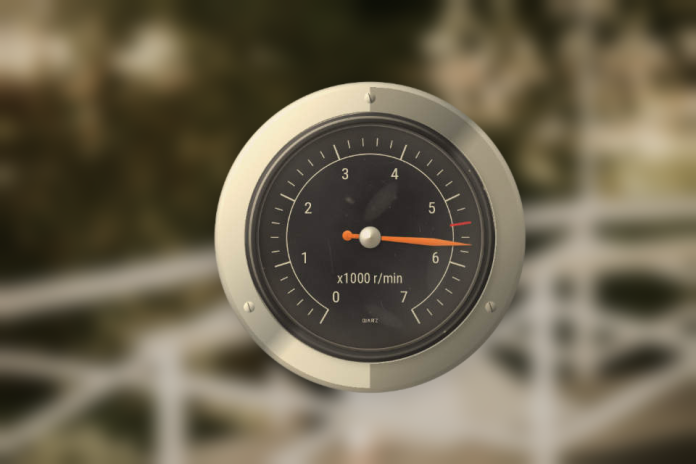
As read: 5700; rpm
